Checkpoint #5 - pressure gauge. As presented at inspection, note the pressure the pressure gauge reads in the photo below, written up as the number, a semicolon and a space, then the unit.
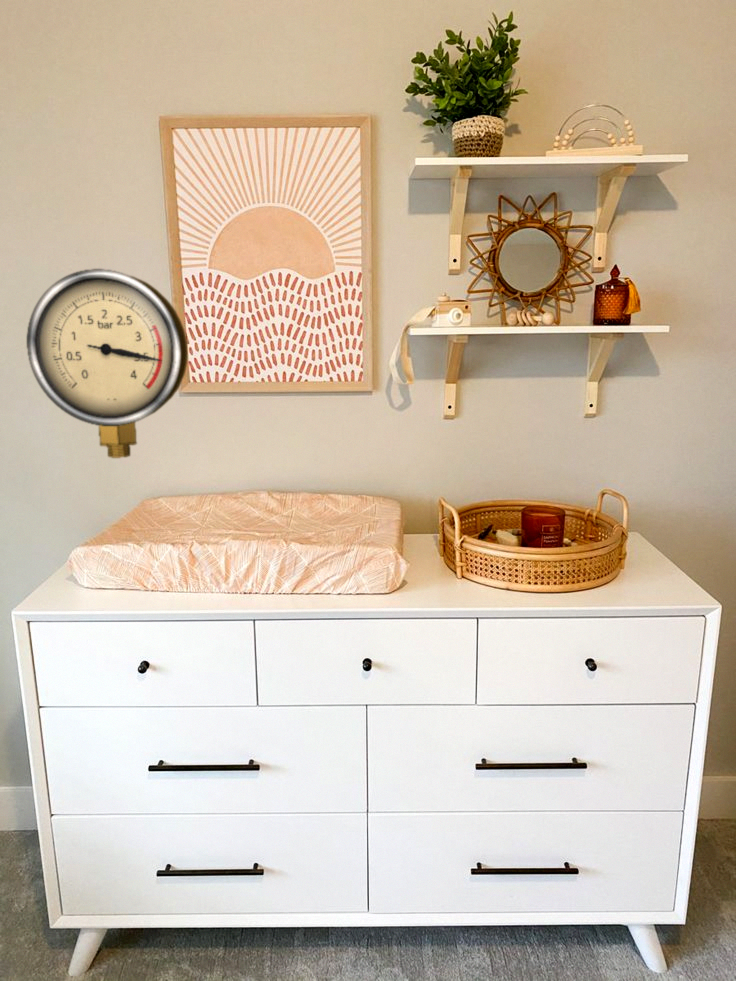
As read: 3.5; bar
